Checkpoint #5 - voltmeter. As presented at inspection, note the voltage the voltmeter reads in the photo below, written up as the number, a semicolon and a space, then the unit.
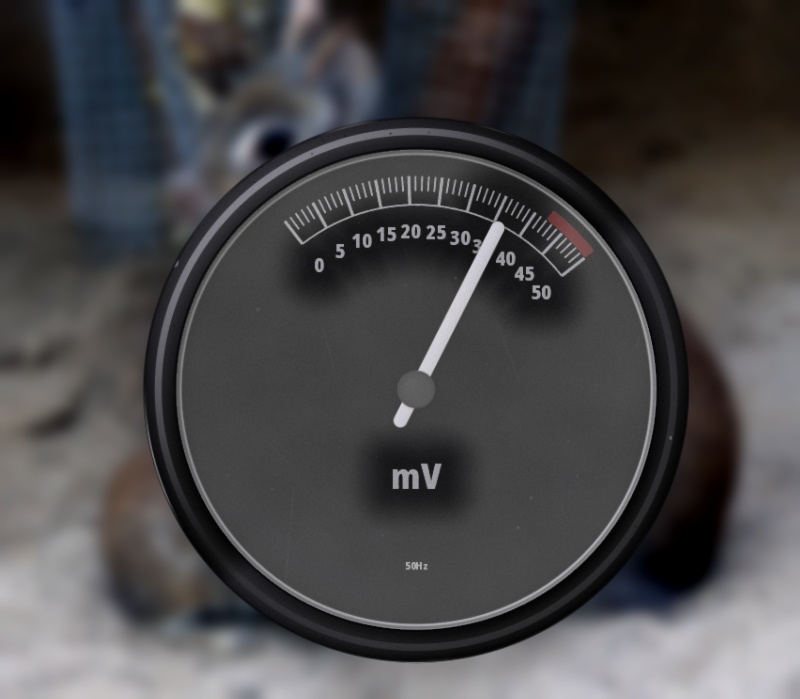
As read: 36; mV
